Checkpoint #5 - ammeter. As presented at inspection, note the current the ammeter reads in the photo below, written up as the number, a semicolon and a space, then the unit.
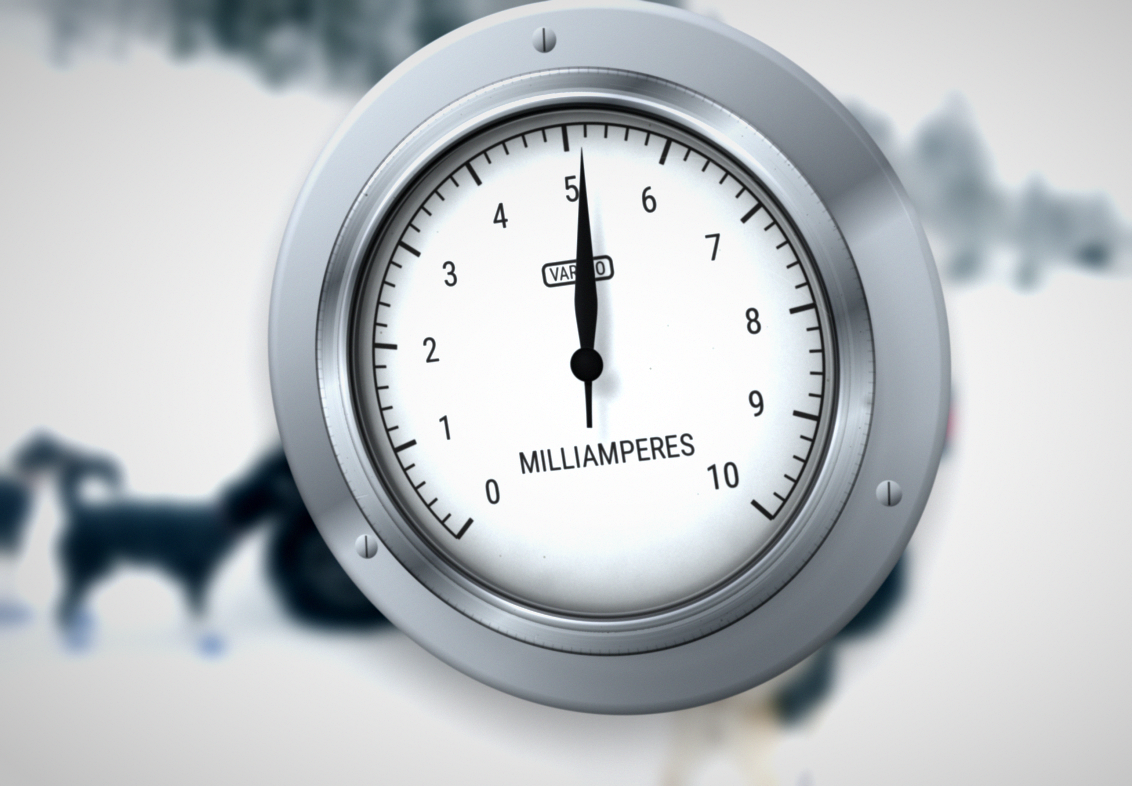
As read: 5.2; mA
